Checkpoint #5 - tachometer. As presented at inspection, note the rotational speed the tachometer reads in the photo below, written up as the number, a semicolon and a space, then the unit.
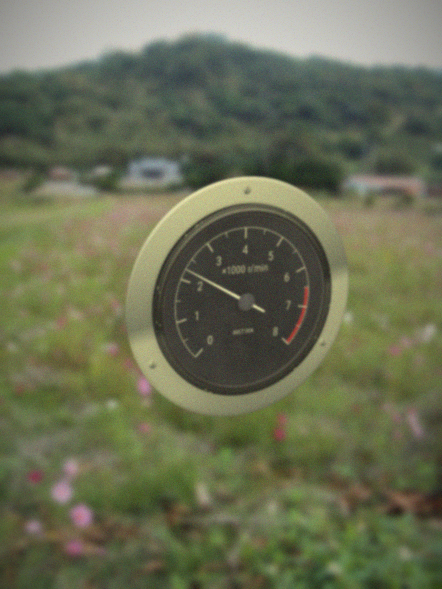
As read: 2250; rpm
